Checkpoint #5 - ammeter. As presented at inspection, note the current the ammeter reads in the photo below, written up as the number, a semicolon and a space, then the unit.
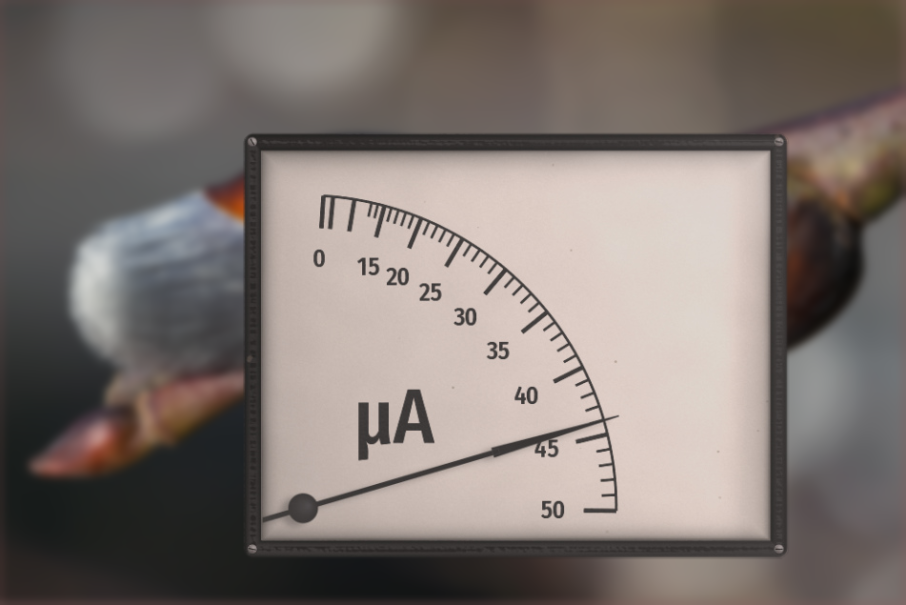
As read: 44; µA
